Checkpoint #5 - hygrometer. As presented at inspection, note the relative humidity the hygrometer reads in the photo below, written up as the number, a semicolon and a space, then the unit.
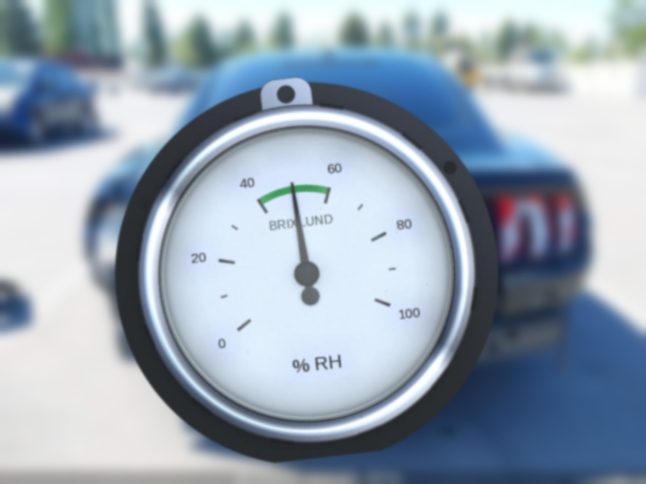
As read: 50; %
